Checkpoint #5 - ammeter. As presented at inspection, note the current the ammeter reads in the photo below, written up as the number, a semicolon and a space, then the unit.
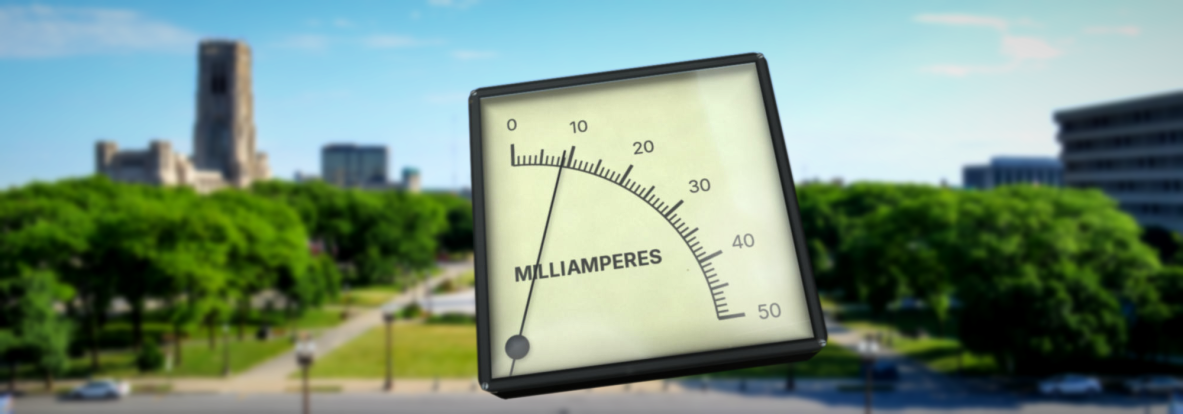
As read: 9; mA
